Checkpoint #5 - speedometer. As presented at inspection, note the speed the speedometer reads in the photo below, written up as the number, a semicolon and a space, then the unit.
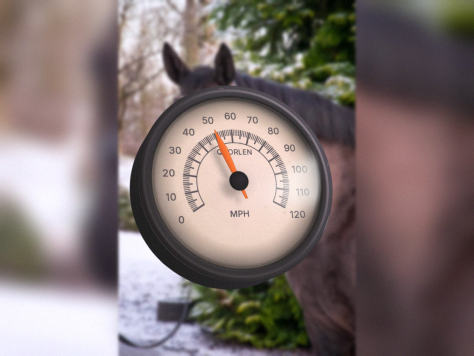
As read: 50; mph
